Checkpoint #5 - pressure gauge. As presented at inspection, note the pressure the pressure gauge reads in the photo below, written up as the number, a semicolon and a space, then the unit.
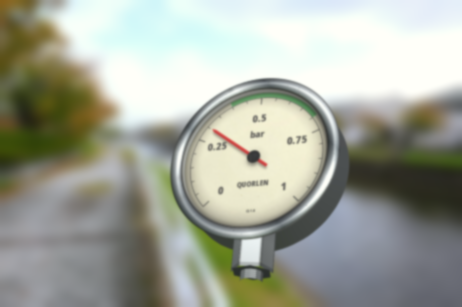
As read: 0.3; bar
